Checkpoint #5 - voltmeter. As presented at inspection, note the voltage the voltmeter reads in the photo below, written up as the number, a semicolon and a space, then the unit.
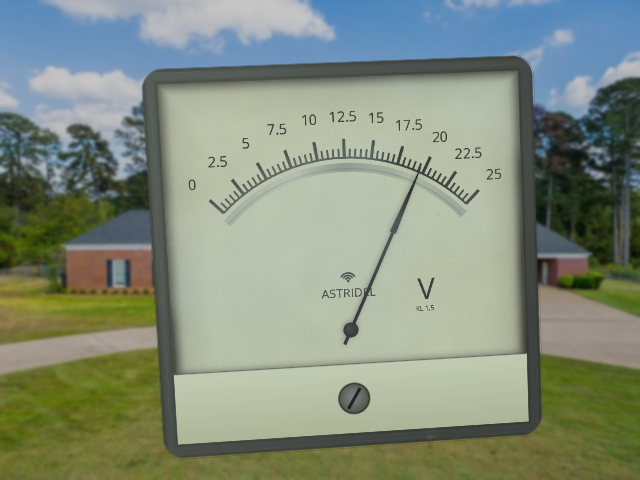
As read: 19.5; V
